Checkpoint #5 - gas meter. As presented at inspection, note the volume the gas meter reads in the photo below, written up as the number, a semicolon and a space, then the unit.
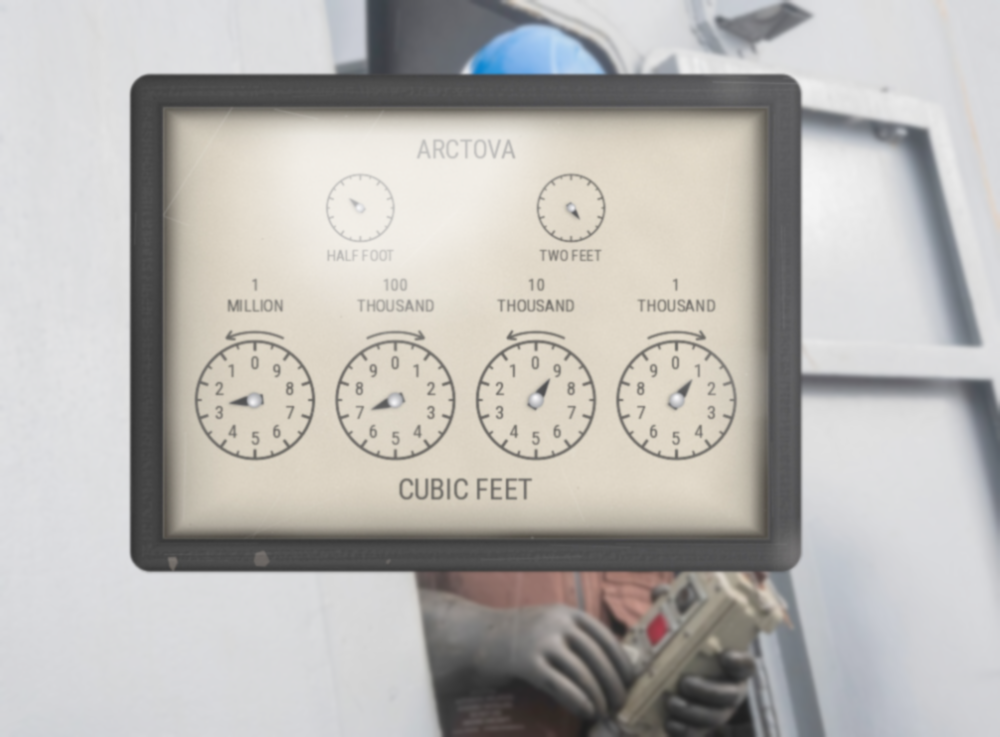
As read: 269100; ft³
